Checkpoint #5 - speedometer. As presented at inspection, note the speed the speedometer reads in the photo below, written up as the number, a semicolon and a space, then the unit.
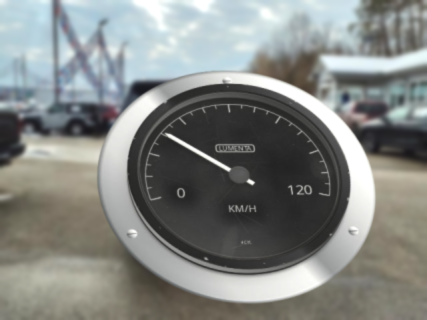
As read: 30; km/h
